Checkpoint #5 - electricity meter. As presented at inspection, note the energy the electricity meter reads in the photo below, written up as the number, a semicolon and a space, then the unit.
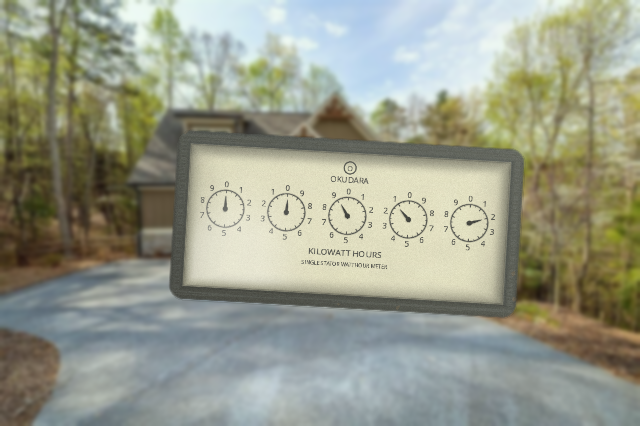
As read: 99912; kWh
